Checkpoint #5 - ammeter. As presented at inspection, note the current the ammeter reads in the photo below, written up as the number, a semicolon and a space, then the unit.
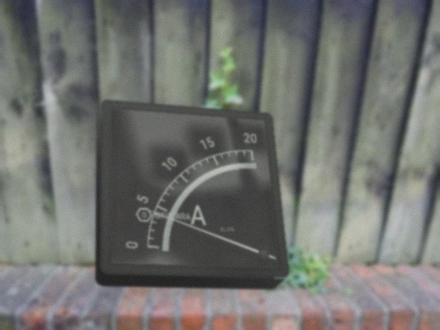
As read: 4; A
